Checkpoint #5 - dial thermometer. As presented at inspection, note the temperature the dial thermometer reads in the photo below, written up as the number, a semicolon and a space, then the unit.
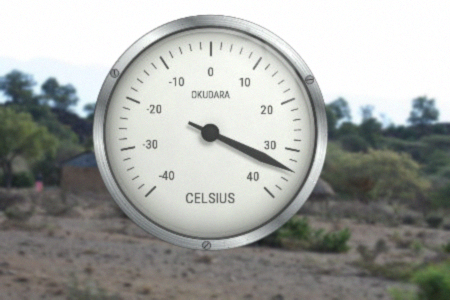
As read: 34; °C
